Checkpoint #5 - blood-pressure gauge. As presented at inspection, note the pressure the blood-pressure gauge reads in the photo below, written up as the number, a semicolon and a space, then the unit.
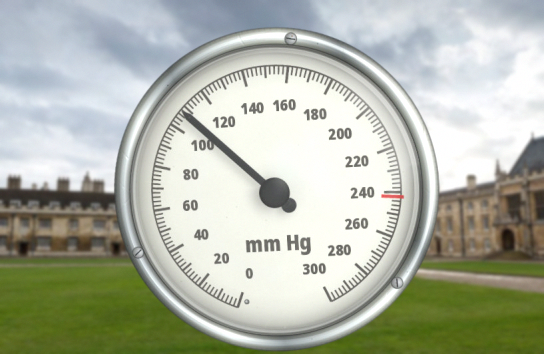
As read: 108; mmHg
